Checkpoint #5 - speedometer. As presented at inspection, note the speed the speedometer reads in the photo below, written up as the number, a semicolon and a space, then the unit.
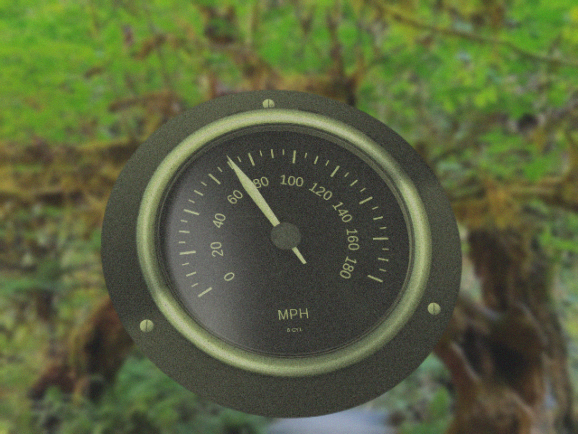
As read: 70; mph
